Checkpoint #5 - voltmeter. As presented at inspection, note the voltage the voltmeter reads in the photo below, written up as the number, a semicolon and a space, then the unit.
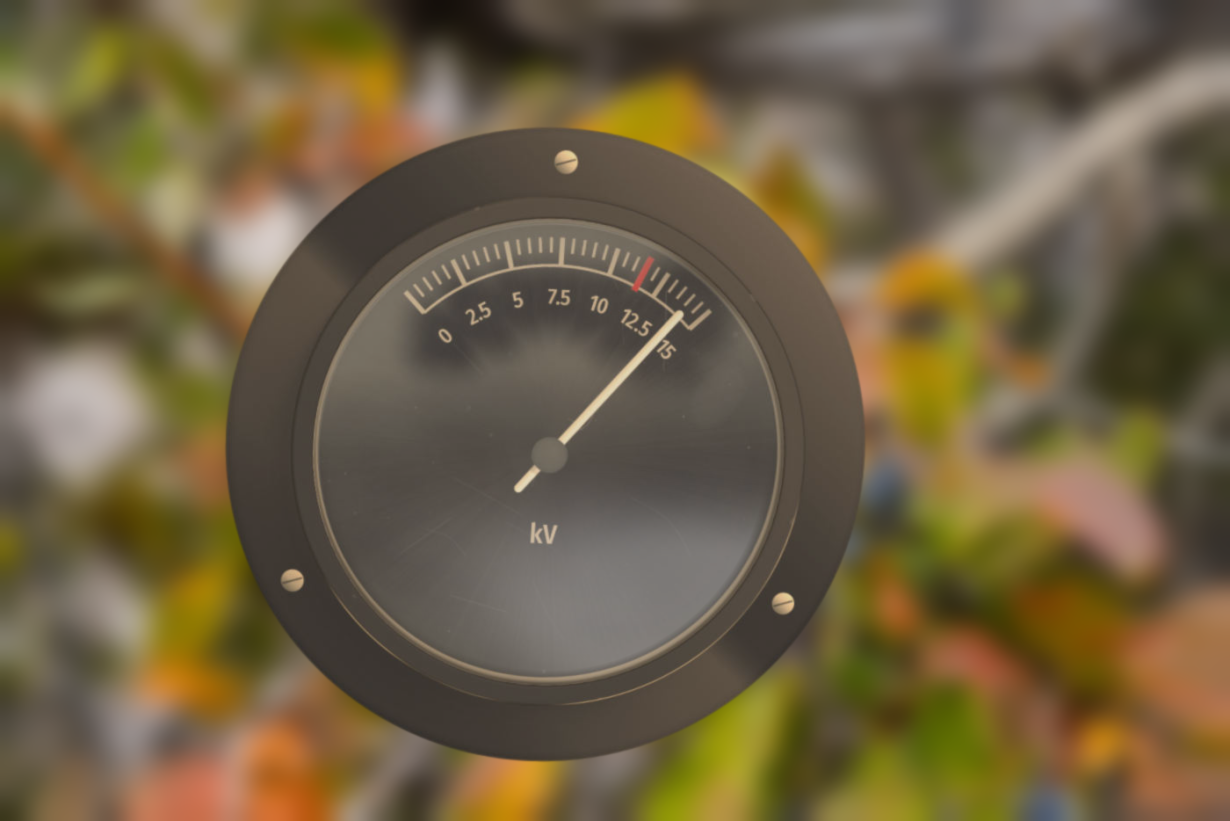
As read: 14; kV
